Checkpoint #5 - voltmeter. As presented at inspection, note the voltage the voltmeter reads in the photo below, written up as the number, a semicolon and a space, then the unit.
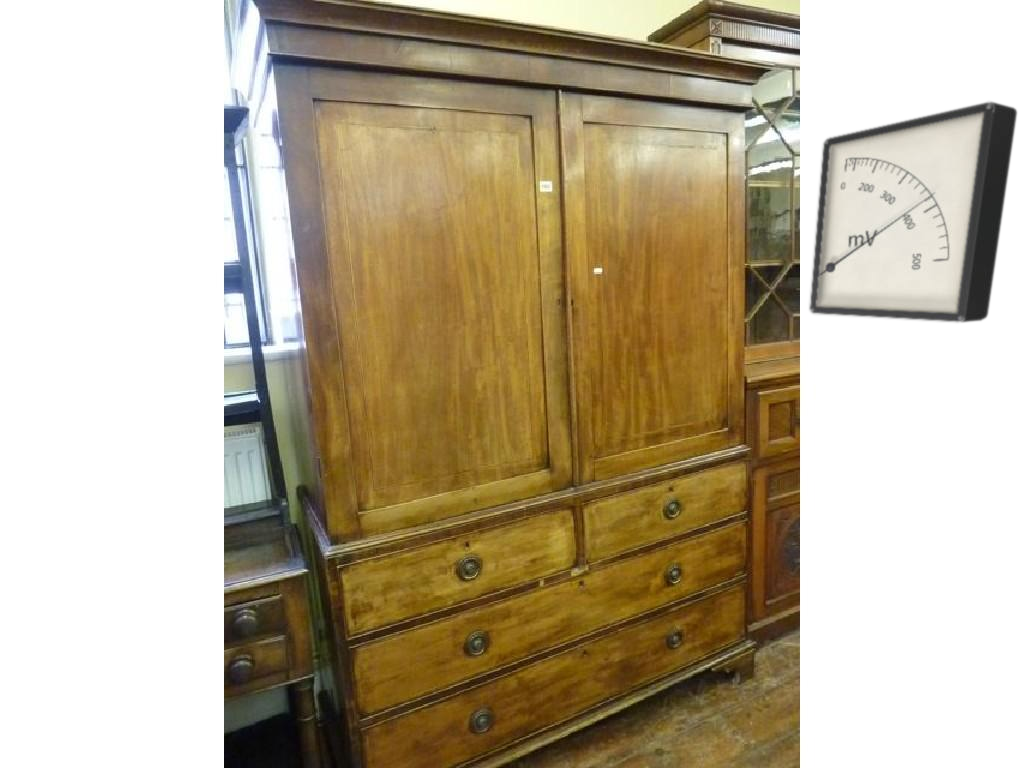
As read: 380; mV
